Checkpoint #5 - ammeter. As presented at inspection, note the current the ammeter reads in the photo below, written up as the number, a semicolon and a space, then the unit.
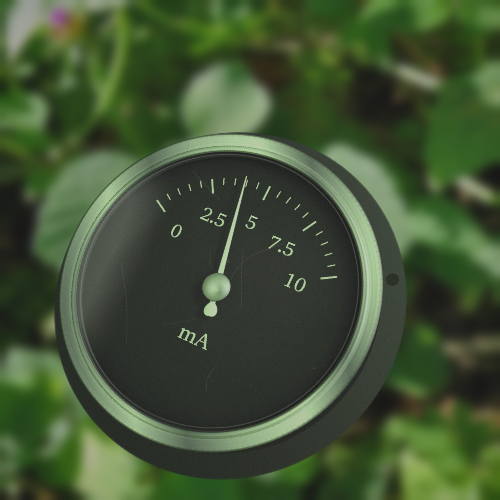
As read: 4; mA
